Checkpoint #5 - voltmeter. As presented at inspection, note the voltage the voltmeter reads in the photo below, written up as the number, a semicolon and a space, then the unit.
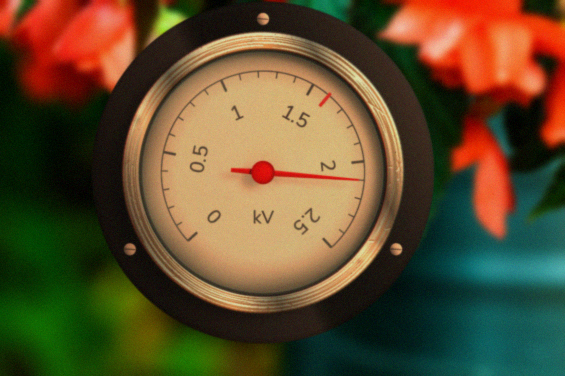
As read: 2.1; kV
